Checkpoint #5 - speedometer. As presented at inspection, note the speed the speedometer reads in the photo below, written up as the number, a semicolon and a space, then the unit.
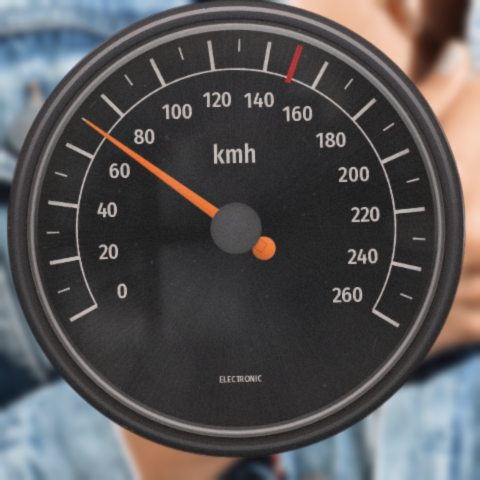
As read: 70; km/h
